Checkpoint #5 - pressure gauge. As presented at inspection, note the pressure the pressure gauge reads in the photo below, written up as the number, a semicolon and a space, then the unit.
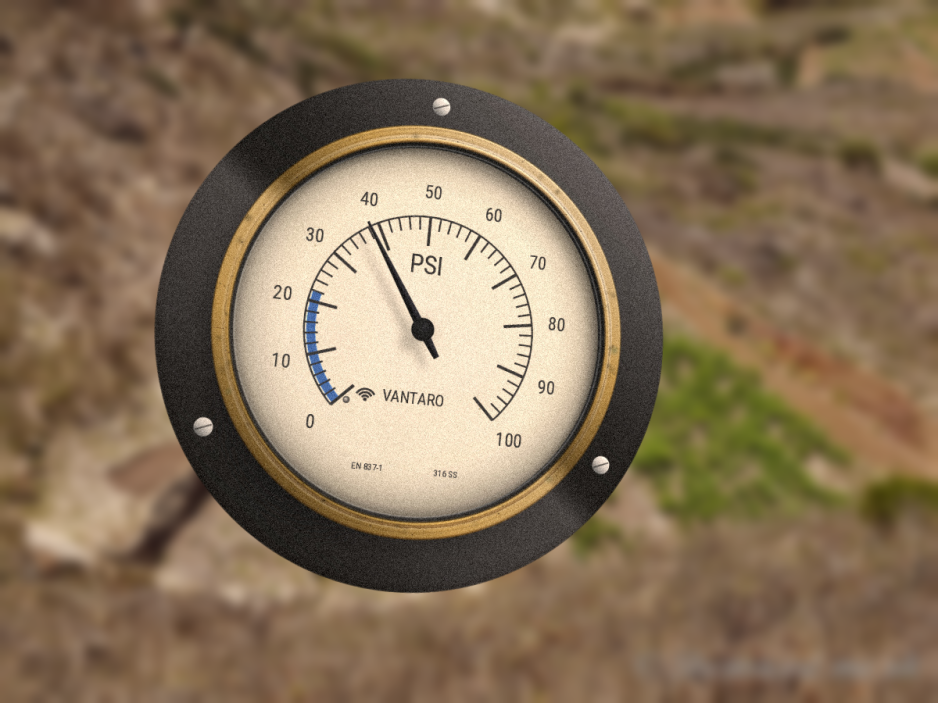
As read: 38; psi
